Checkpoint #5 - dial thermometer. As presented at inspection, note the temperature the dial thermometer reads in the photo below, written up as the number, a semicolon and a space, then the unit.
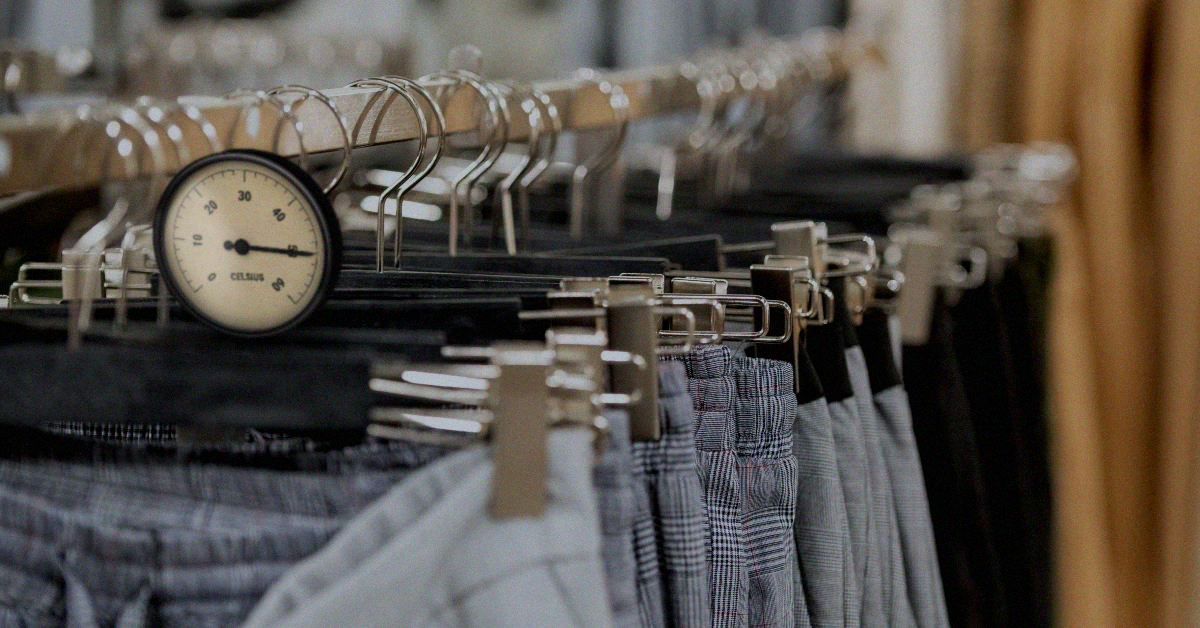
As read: 50; °C
